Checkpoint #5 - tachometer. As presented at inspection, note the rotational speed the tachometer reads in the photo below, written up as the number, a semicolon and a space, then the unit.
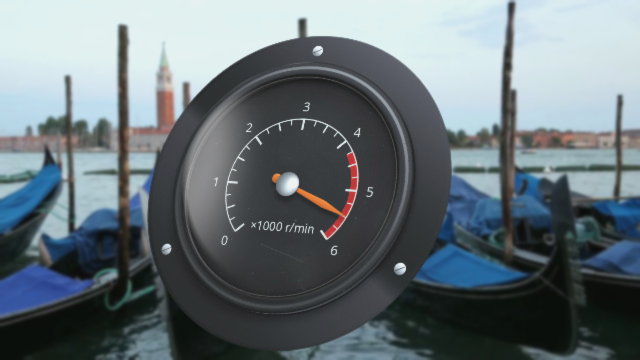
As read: 5500; rpm
